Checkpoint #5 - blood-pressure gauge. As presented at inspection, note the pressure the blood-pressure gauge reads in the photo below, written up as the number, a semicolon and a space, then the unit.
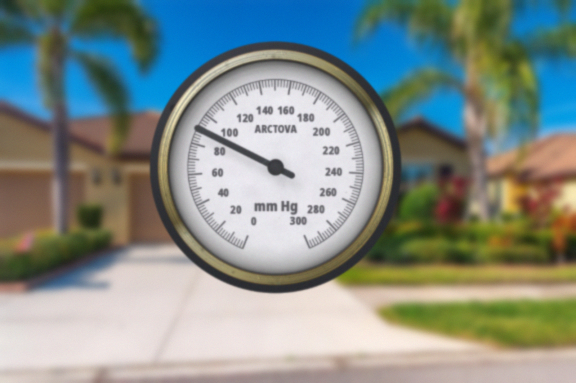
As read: 90; mmHg
